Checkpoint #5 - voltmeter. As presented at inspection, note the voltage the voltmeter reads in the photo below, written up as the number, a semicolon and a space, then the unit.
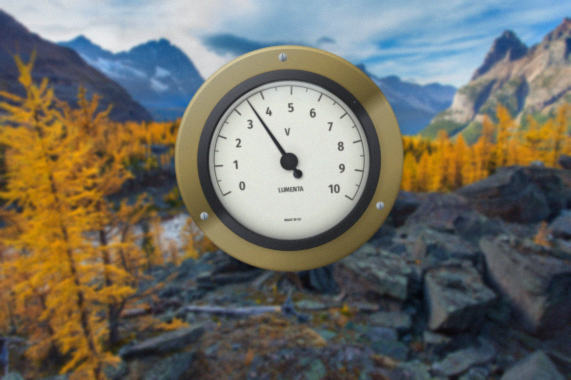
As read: 3.5; V
